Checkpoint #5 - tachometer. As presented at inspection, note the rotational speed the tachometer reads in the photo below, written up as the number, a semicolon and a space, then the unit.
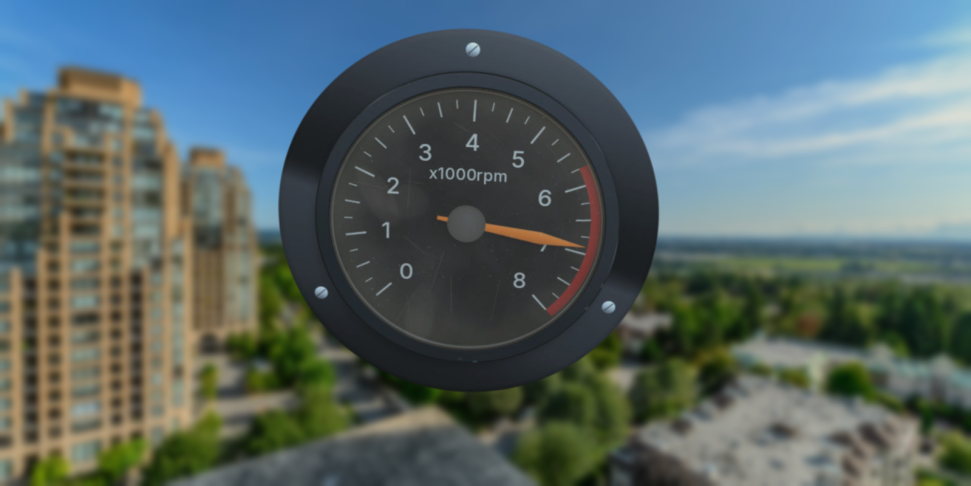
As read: 6875; rpm
